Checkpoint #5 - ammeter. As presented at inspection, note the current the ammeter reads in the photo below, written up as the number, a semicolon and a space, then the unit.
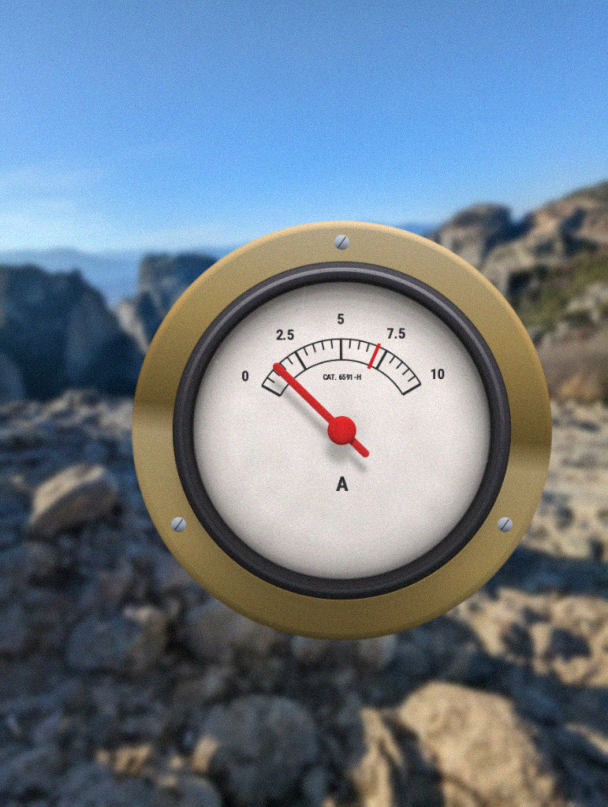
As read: 1.25; A
